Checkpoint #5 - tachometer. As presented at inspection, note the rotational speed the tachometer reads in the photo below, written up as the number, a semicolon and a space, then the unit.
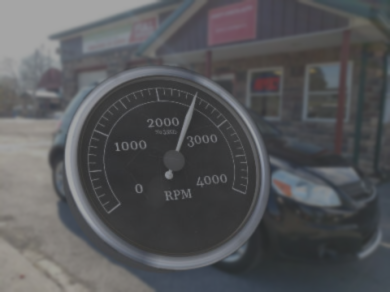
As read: 2500; rpm
